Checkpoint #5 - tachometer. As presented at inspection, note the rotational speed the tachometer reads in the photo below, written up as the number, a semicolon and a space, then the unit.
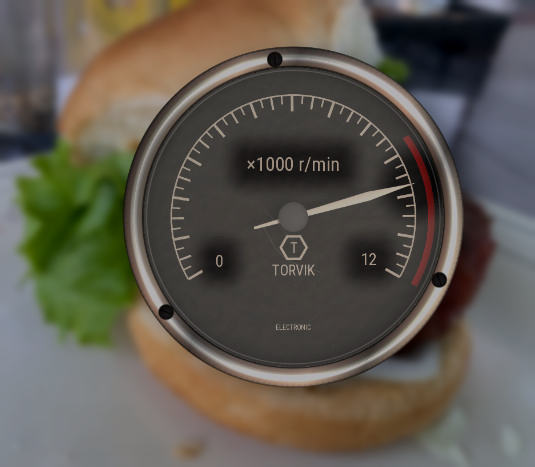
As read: 9750; rpm
